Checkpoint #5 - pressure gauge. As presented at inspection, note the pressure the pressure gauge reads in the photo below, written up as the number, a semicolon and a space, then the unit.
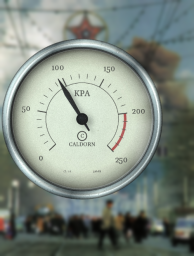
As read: 95; kPa
